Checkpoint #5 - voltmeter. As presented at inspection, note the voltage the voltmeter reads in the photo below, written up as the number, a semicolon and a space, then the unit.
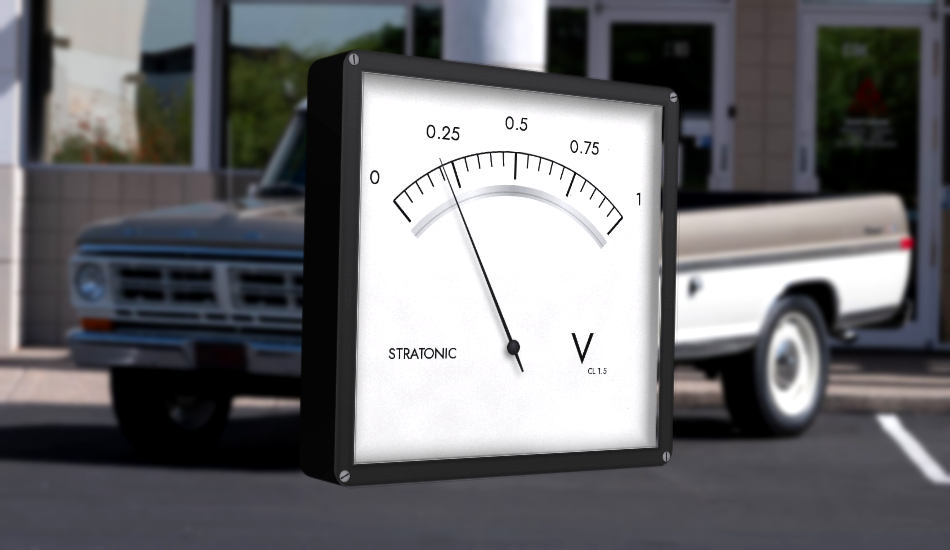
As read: 0.2; V
